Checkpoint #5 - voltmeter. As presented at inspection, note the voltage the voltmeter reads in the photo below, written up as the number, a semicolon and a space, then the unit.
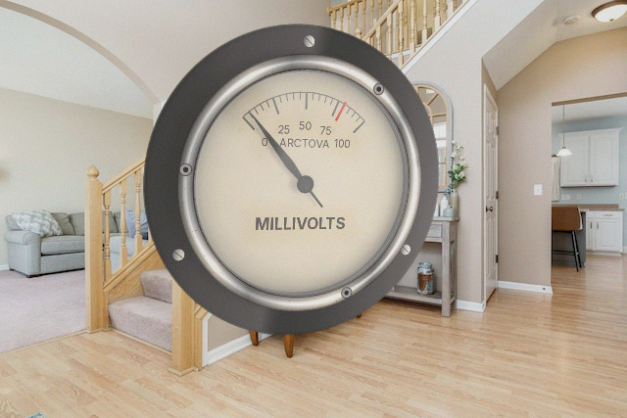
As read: 5; mV
